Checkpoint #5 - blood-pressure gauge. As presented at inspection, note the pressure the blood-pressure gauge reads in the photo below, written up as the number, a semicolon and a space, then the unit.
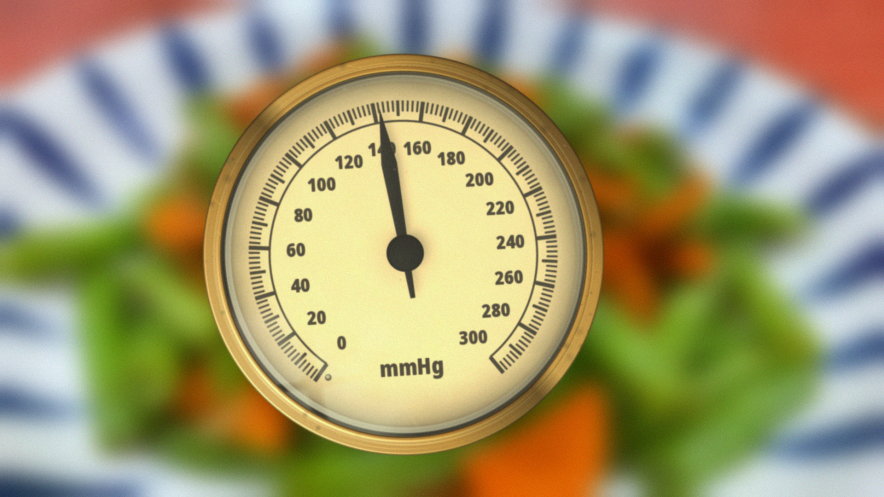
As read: 142; mmHg
